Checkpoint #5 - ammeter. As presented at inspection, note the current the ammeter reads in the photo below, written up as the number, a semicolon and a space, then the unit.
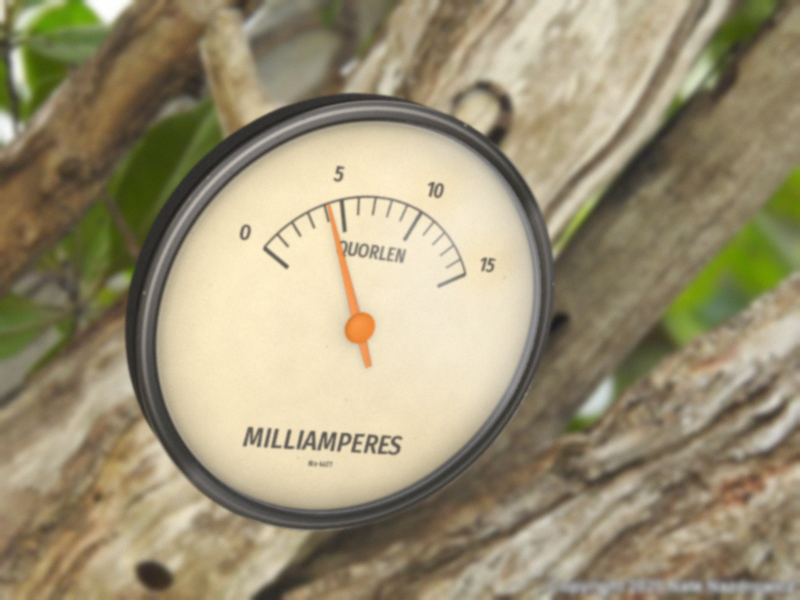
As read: 4; mA
